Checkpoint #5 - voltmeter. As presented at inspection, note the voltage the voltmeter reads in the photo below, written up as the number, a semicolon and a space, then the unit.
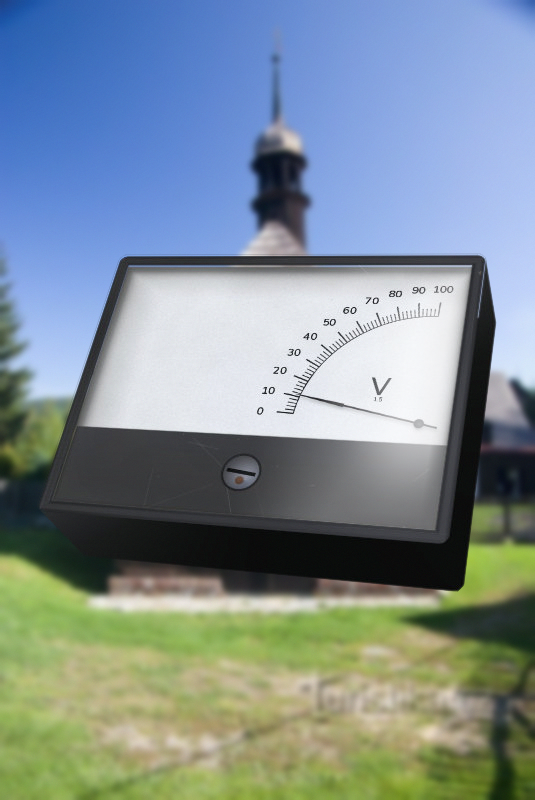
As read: 10; V
